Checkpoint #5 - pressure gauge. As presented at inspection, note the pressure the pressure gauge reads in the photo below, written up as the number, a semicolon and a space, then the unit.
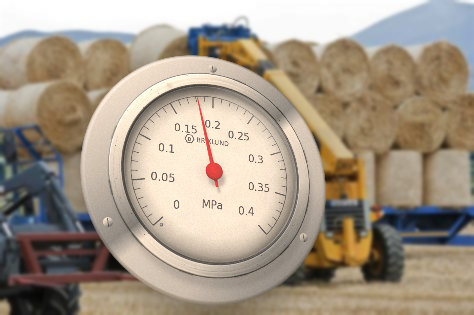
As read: 0.18; MPa
